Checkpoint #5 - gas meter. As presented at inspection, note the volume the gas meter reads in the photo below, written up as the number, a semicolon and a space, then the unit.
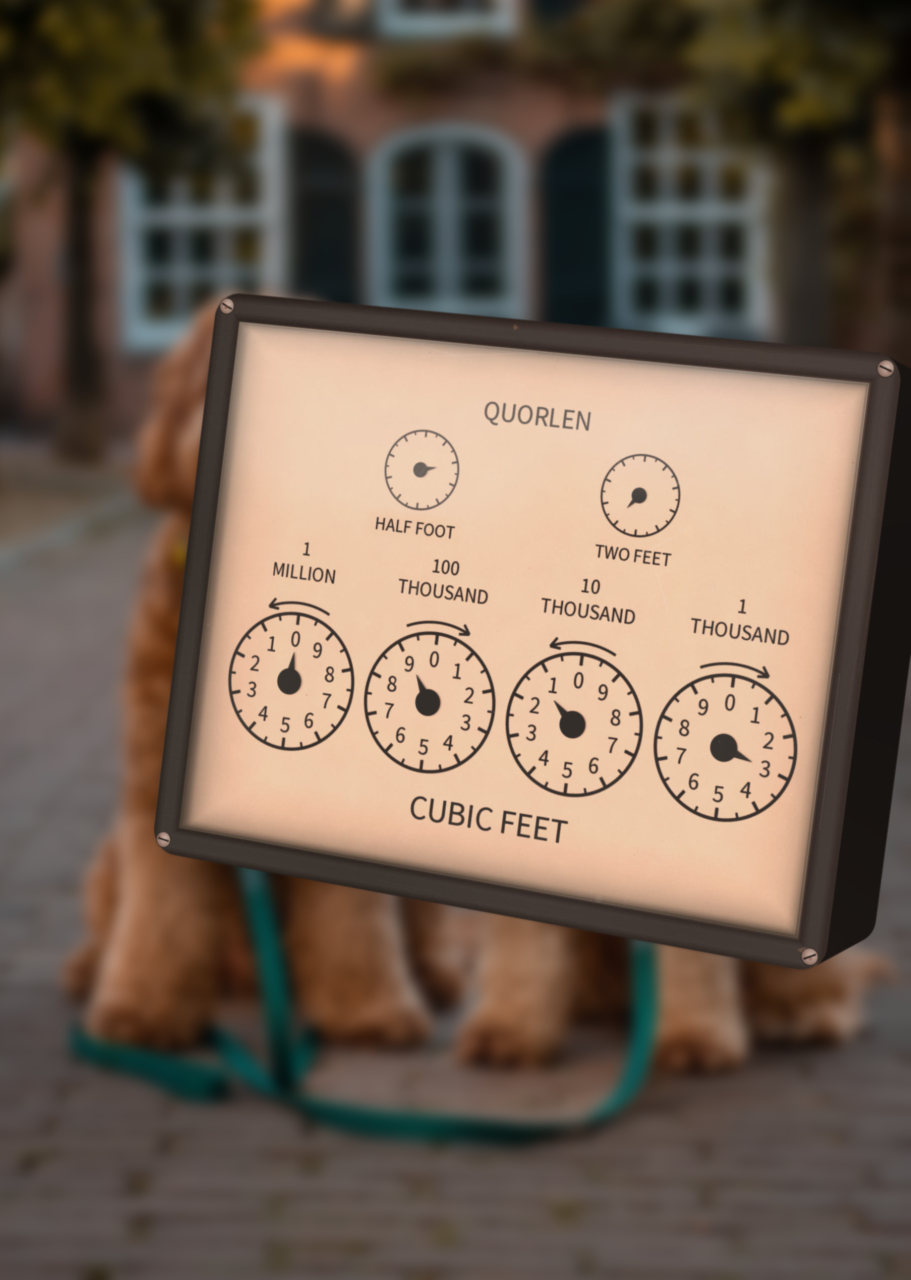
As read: 991300; ft³
